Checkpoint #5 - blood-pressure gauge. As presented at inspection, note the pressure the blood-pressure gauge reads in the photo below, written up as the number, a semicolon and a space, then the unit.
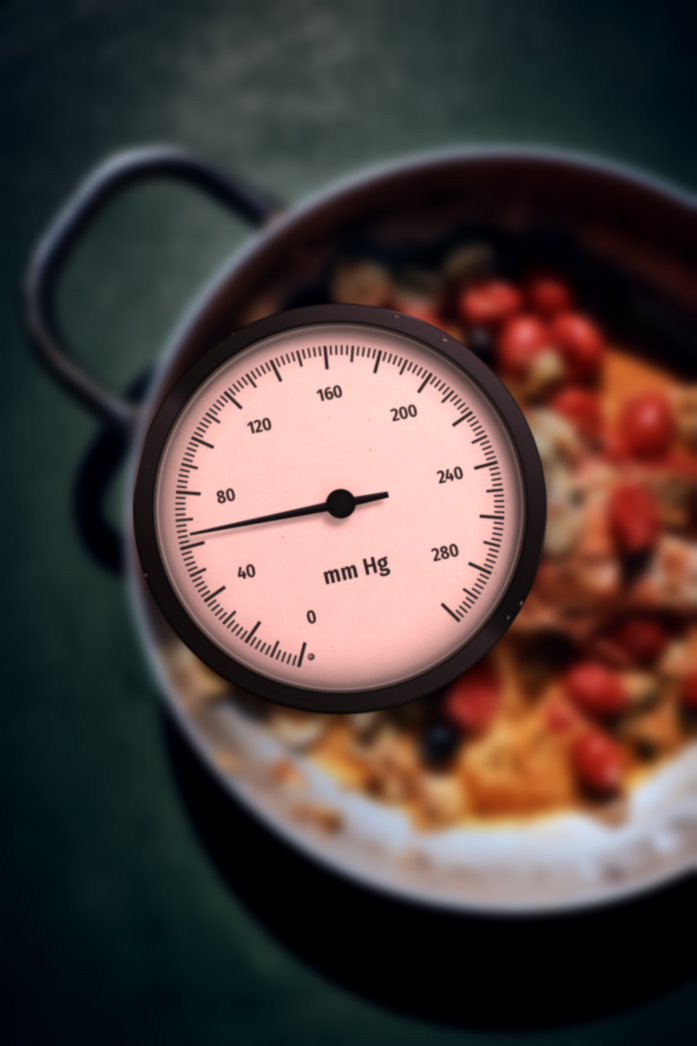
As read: 64; mmHg
